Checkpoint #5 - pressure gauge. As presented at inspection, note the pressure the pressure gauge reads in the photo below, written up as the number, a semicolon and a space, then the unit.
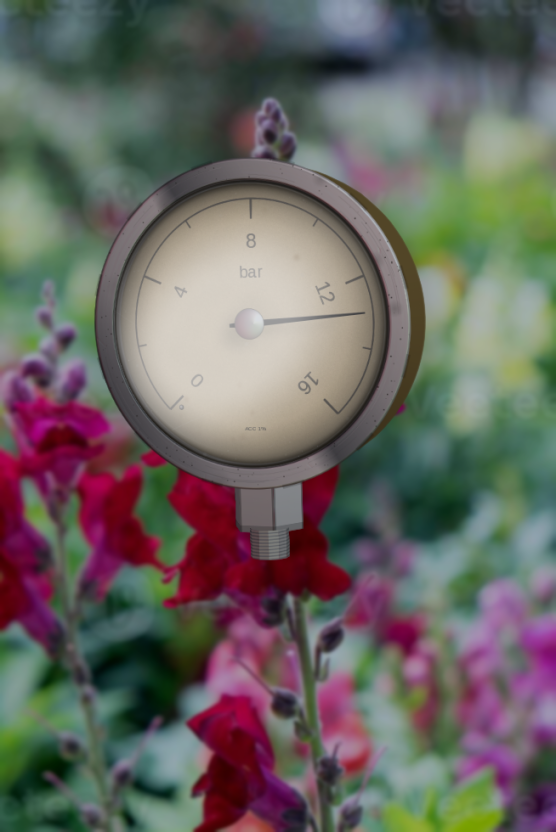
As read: 13; bar
